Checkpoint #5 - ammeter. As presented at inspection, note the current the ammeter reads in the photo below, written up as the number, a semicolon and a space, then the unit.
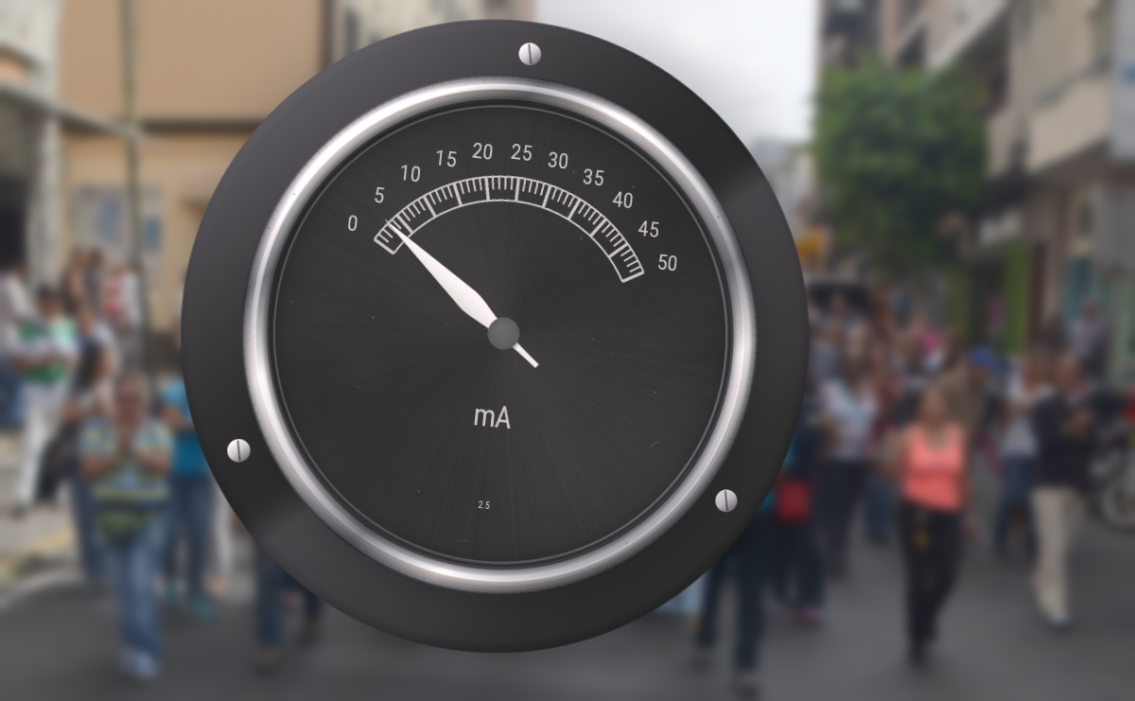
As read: 3; mA
